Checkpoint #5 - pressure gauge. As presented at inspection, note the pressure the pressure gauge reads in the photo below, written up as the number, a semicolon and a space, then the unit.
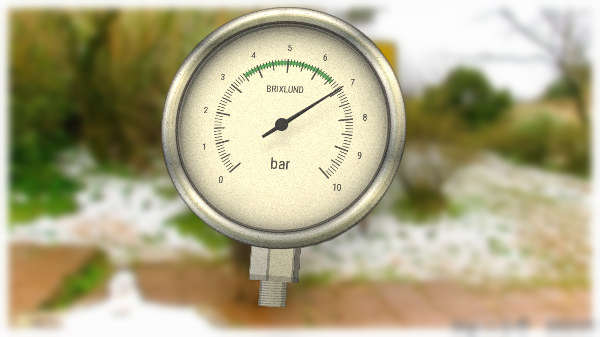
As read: 7; bar
